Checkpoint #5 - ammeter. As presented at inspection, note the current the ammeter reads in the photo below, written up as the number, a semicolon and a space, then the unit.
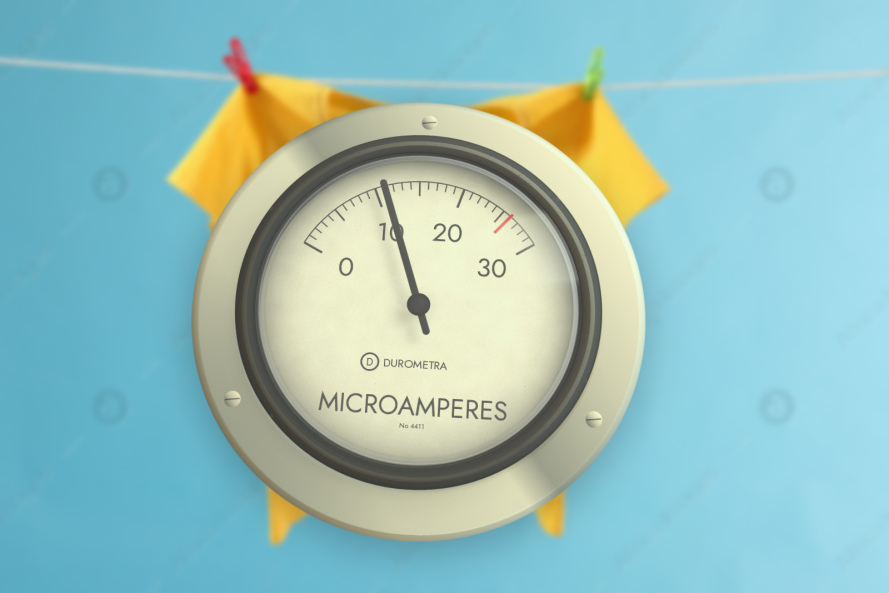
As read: 11; µA
